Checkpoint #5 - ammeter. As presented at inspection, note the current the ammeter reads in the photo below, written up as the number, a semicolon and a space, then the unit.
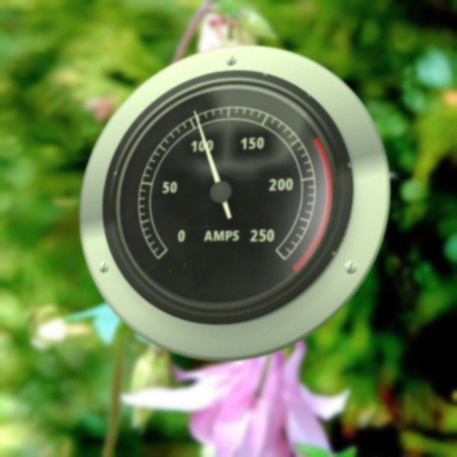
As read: 105; A
